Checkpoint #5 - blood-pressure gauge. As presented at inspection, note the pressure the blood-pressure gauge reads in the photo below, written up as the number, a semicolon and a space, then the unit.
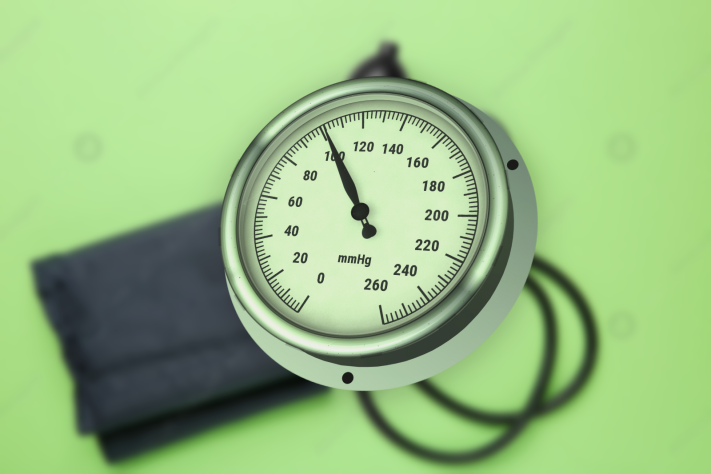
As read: 102; mmHg
